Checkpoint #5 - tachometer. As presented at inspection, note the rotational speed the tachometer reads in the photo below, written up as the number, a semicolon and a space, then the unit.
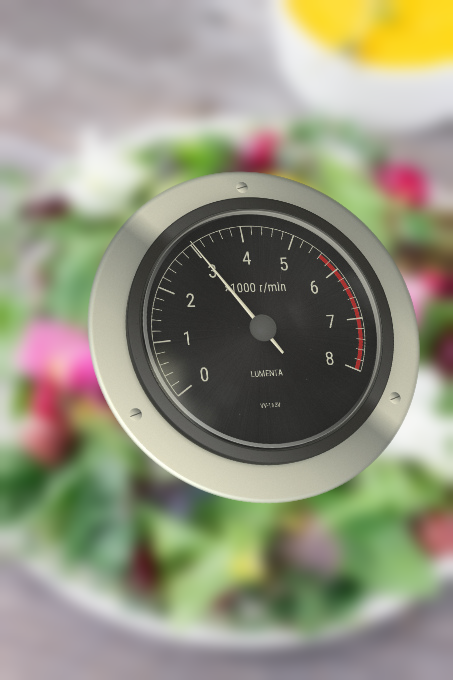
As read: 3000; rpm
